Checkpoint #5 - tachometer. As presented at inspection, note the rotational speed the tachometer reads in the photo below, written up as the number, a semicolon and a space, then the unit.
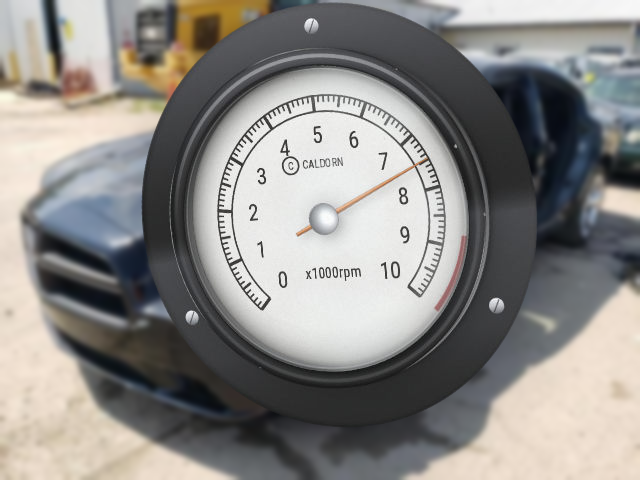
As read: 7500; rpm
